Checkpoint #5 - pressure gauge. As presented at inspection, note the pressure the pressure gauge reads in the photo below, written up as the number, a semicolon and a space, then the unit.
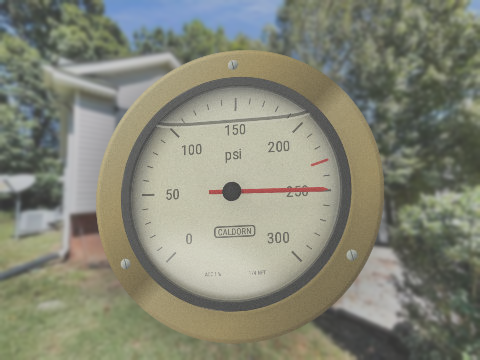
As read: 250; psi
